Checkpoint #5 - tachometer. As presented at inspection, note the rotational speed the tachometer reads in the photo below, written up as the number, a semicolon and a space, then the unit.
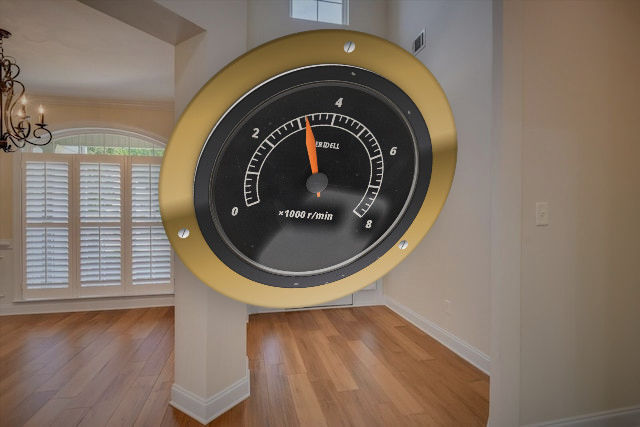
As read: 3200; rpm
